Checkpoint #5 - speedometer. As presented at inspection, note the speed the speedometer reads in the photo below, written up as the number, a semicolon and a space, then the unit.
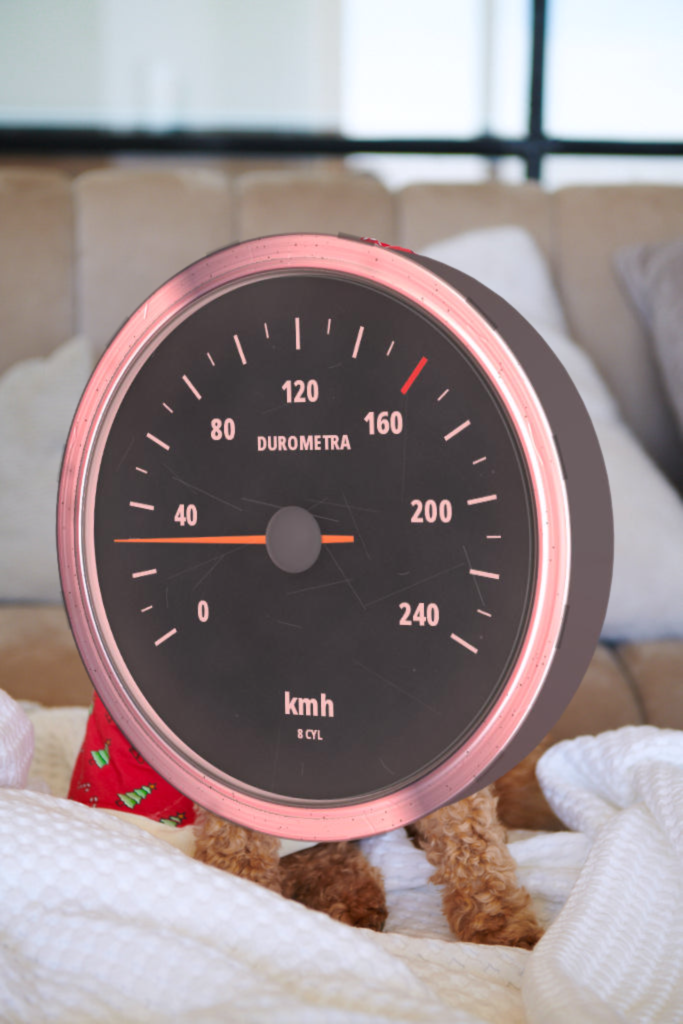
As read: 30; km/h
